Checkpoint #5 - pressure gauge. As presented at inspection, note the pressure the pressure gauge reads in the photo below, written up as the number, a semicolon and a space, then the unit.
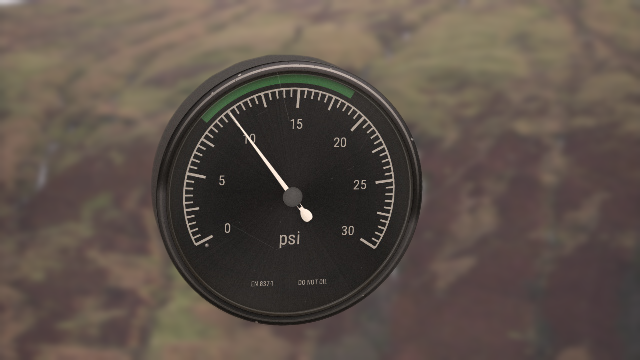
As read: 10; psi
